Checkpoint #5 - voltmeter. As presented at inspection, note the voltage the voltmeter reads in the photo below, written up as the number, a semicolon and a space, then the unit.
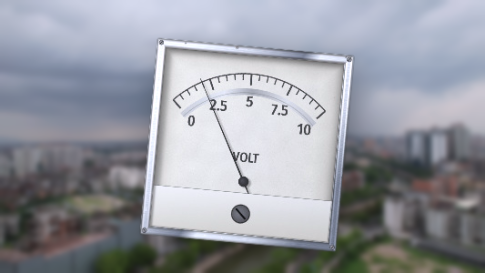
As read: 2; V
